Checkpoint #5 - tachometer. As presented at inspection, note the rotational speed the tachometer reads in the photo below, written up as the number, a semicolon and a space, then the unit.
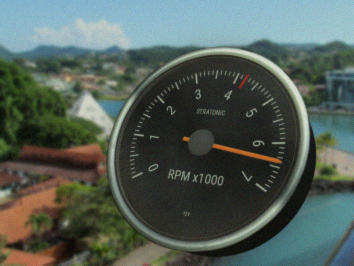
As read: 6400; rpm
